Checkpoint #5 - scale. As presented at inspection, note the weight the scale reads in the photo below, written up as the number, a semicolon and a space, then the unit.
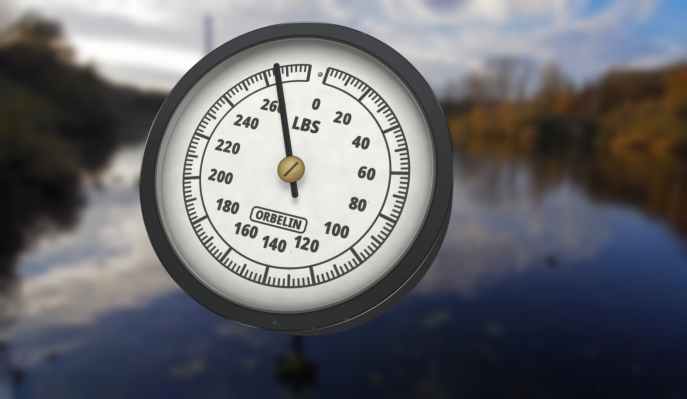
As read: 266; lb
